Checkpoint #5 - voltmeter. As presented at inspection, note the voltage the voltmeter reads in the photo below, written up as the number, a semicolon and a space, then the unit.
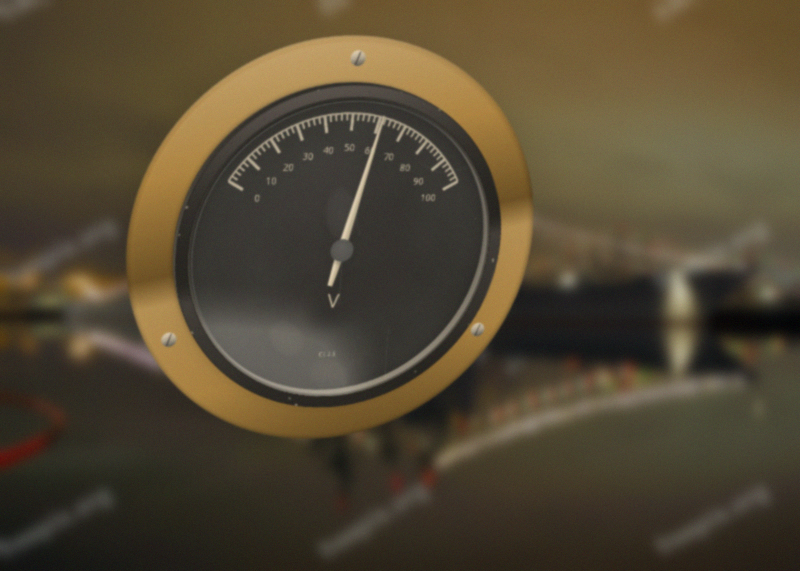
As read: 60; V
